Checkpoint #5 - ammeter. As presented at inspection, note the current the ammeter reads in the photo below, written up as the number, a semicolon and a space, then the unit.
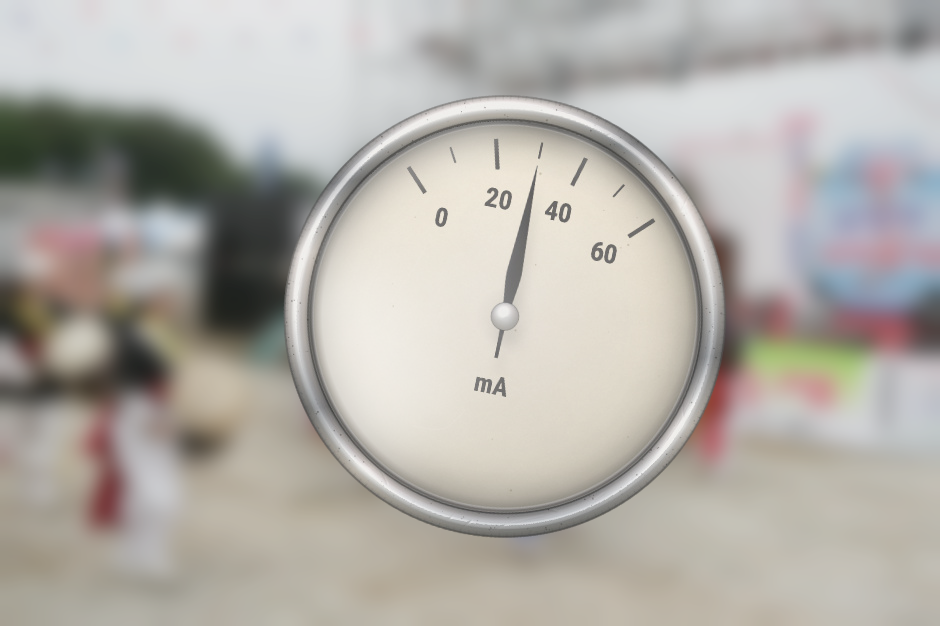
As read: 30; mA
